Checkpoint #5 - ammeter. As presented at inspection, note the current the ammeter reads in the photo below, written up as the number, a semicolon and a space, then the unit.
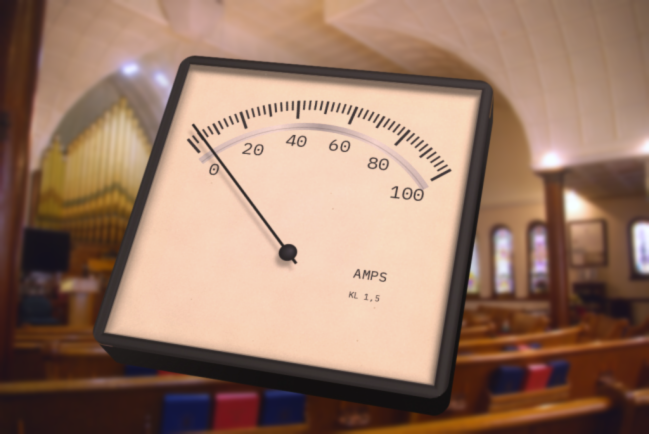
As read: 4; A
